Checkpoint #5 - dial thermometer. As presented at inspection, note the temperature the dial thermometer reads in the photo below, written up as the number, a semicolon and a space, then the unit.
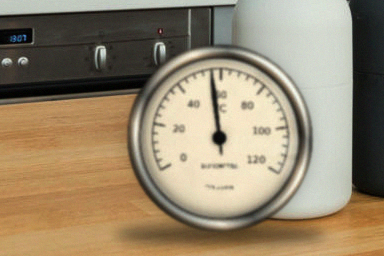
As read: 56; °C
